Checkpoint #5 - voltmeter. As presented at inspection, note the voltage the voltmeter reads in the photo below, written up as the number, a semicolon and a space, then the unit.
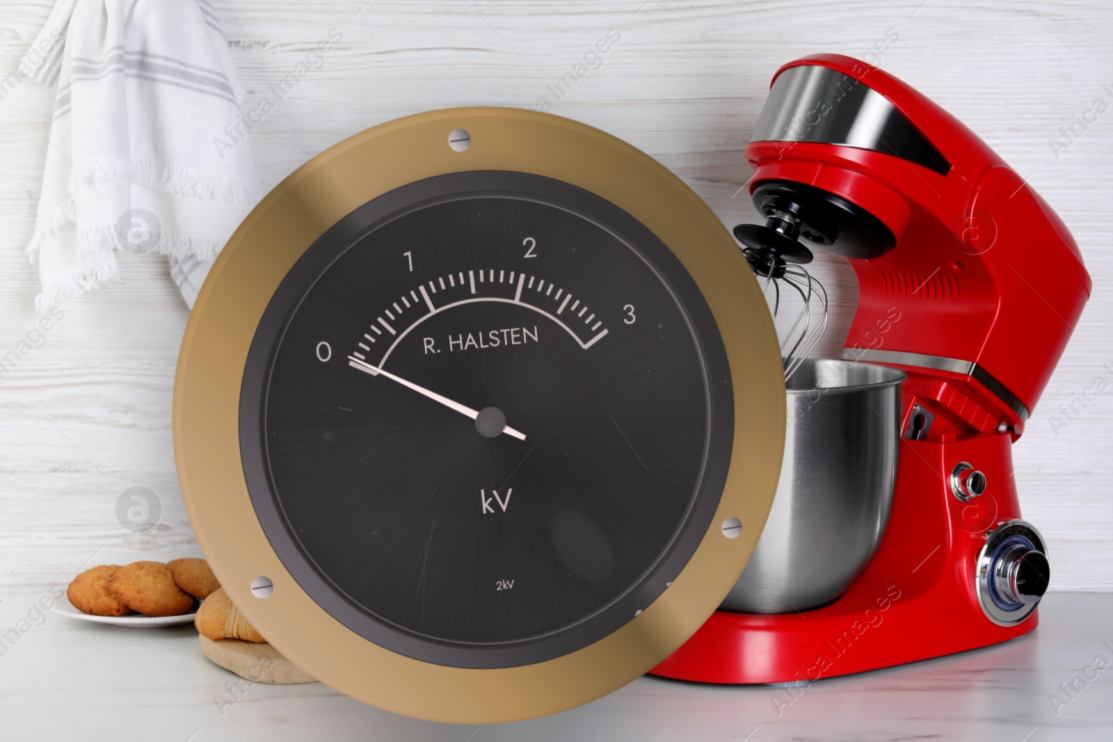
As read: 0.05; kV
